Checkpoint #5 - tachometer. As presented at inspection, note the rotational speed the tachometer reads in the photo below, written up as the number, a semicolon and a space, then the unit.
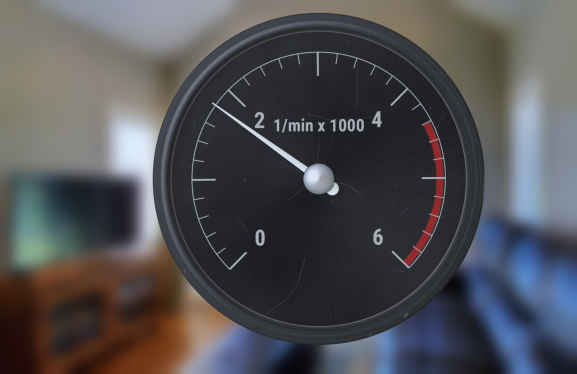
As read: 1800; rpm
